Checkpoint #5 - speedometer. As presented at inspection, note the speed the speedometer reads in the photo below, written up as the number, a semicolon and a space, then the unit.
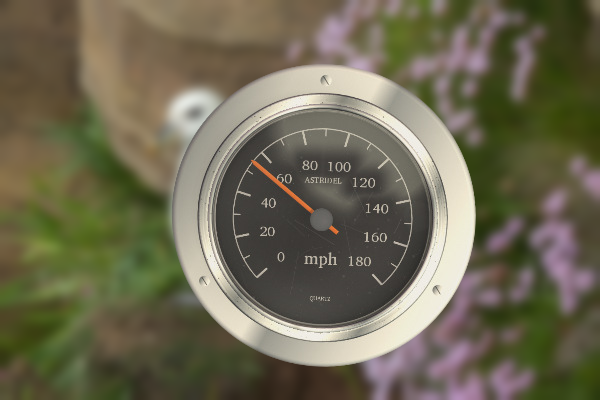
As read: 55; mph
